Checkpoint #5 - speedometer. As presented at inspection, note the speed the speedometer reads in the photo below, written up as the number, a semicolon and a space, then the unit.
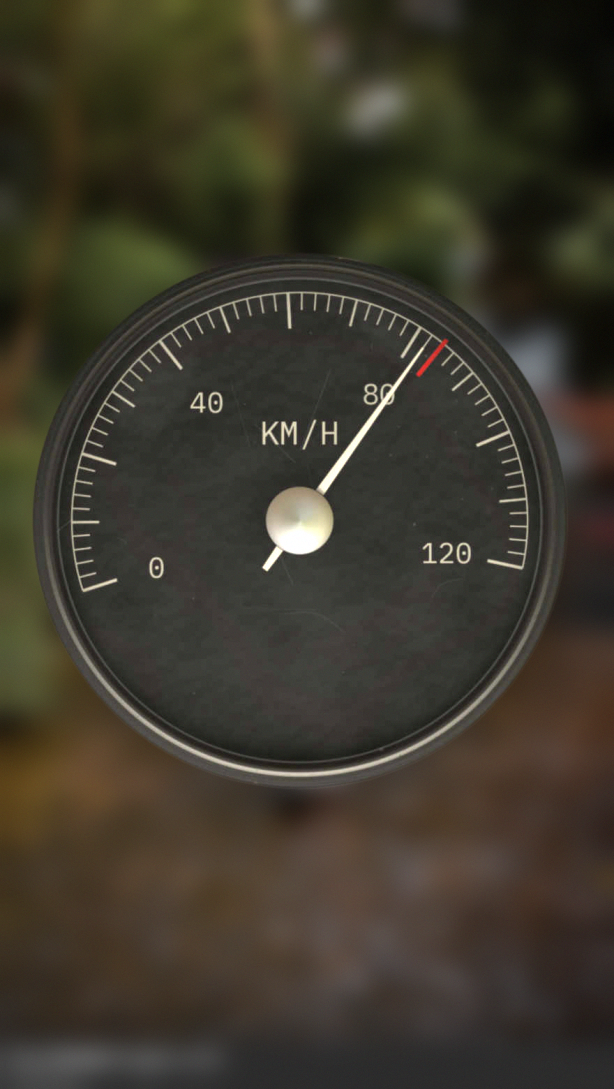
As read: 82; km/h
